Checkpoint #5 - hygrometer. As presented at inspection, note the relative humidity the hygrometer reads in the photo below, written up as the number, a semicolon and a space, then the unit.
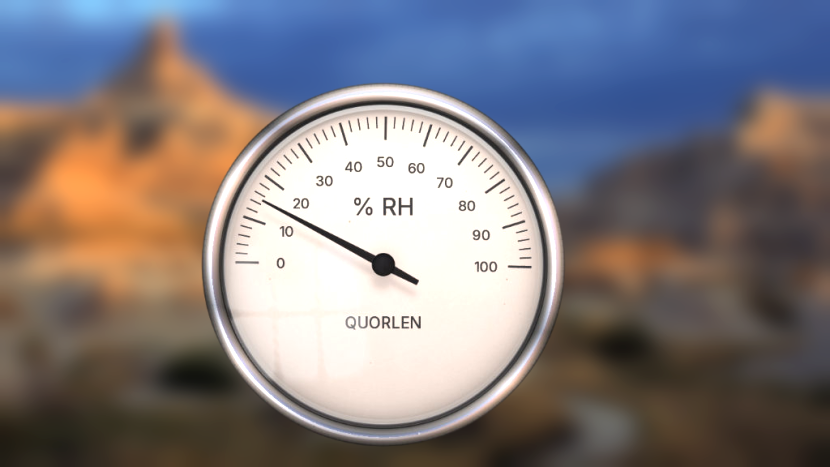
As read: 15; %
